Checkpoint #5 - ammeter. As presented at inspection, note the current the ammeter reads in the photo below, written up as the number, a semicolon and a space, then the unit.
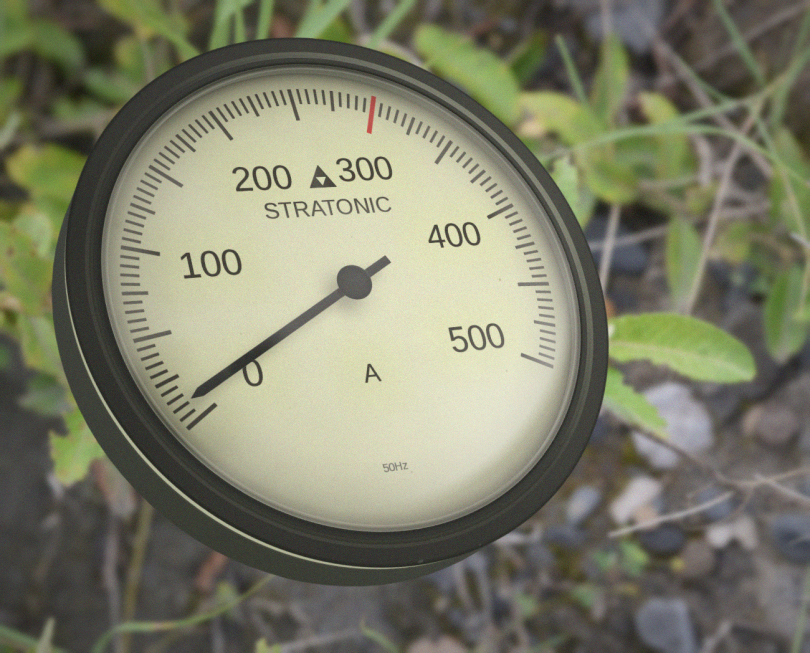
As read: 10; A
